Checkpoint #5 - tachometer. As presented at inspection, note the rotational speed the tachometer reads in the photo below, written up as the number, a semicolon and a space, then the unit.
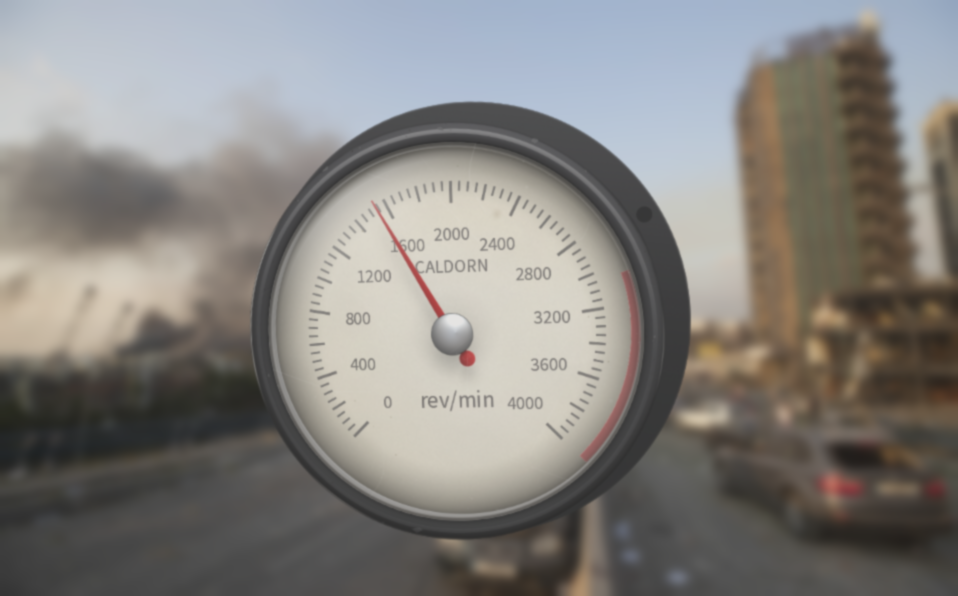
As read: 1550; rpm
